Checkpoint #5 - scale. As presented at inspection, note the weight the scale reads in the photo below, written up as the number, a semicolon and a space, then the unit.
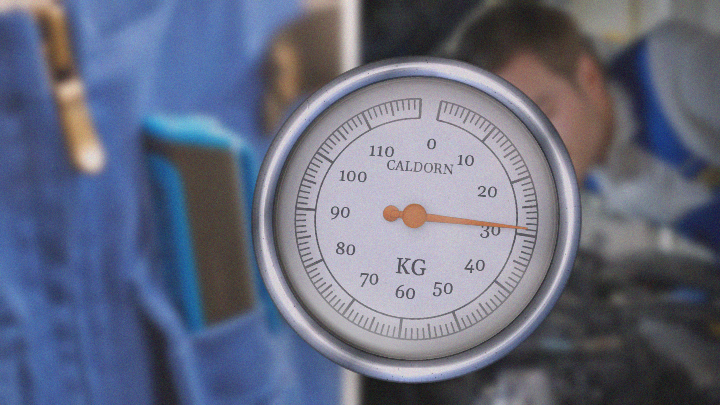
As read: 29; kg
